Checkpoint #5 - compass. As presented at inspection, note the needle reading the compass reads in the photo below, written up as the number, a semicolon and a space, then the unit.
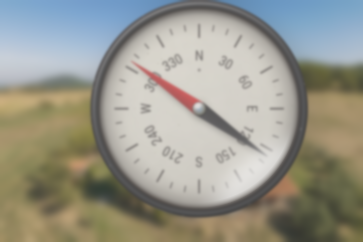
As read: 305; °
